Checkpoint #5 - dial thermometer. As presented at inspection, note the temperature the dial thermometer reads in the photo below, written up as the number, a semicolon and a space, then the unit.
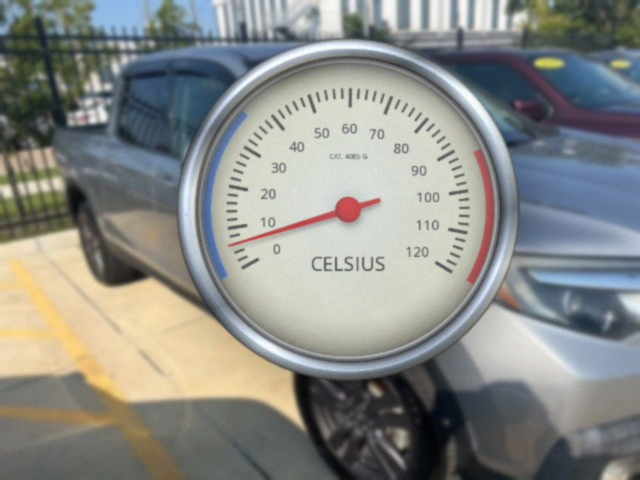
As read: 6; °C
